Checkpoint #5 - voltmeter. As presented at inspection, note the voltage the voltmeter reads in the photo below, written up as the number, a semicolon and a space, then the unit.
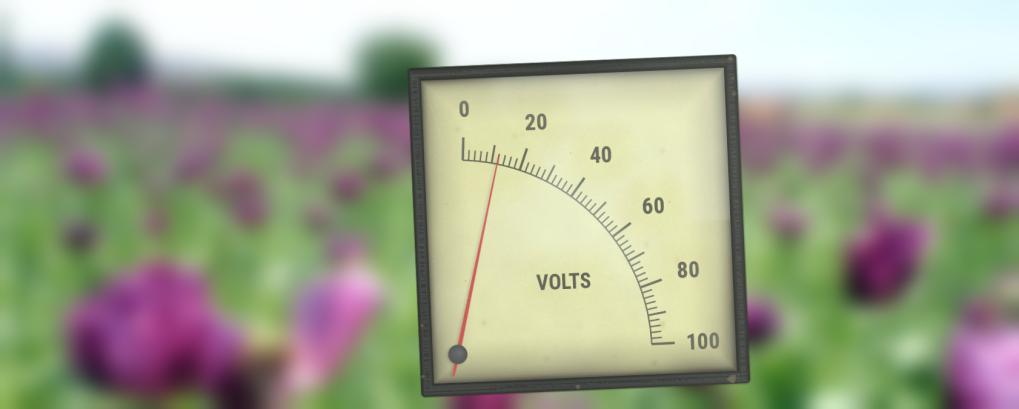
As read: 12; V
